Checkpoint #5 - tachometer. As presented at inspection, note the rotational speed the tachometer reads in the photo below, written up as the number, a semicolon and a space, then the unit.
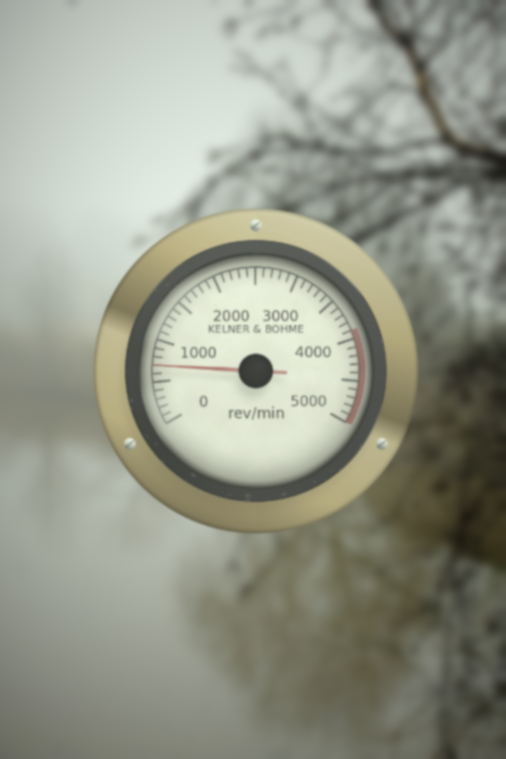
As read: 700; rpm
